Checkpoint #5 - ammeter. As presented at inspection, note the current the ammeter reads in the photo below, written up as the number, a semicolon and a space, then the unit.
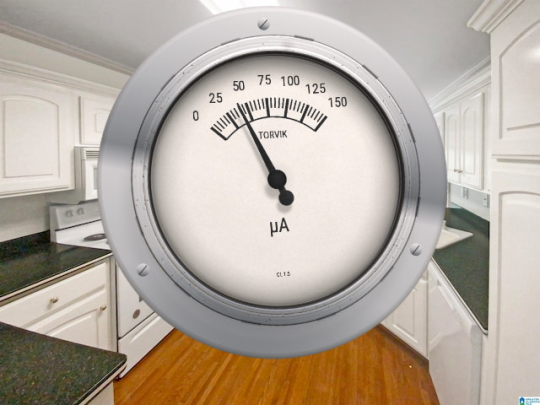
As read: 40; µA
